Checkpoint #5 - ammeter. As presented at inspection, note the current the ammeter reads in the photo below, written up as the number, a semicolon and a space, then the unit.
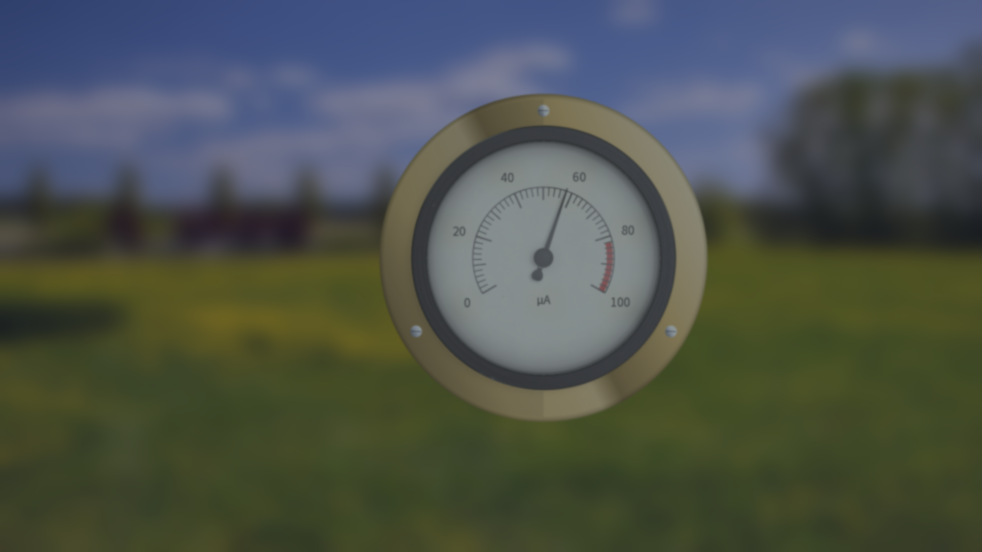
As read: 58; µA
